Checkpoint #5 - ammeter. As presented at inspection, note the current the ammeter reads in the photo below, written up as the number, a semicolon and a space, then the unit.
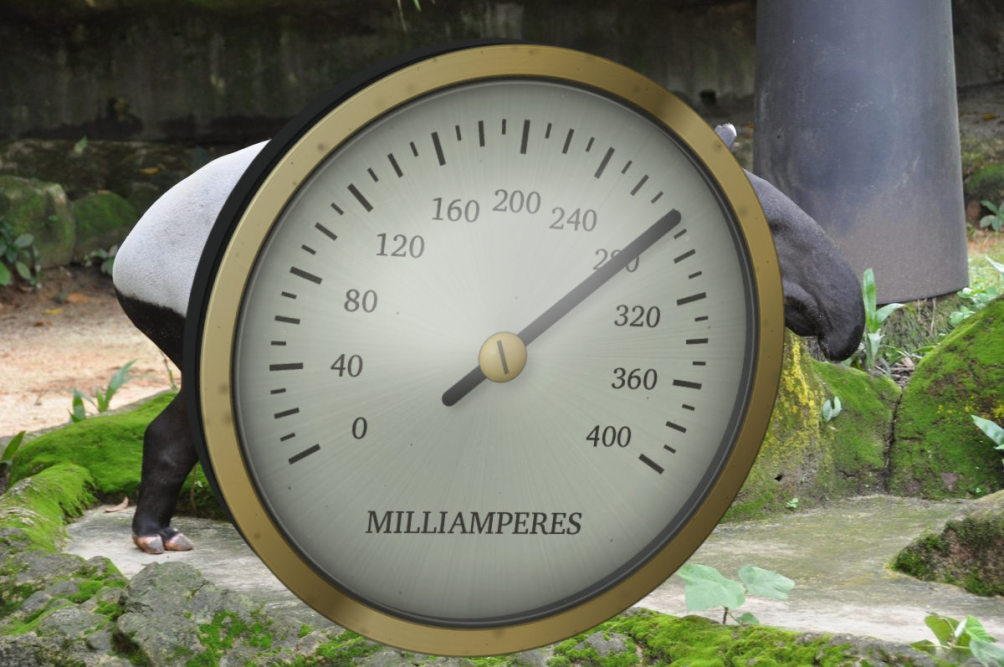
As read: 280; mA
